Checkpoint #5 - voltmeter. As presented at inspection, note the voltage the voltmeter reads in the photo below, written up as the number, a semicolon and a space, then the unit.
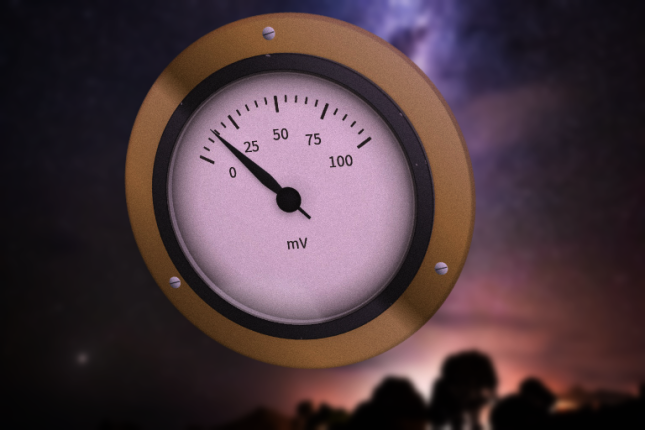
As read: 15; mV
